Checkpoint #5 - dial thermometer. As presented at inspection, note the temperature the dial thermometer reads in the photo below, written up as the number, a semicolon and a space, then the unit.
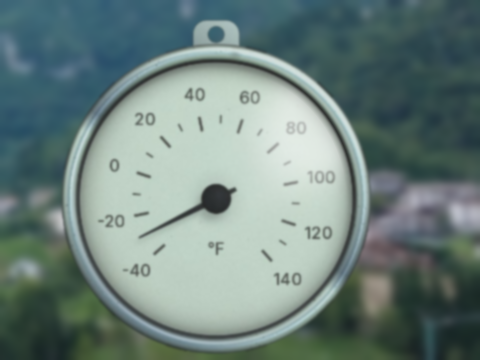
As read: -30; °F
